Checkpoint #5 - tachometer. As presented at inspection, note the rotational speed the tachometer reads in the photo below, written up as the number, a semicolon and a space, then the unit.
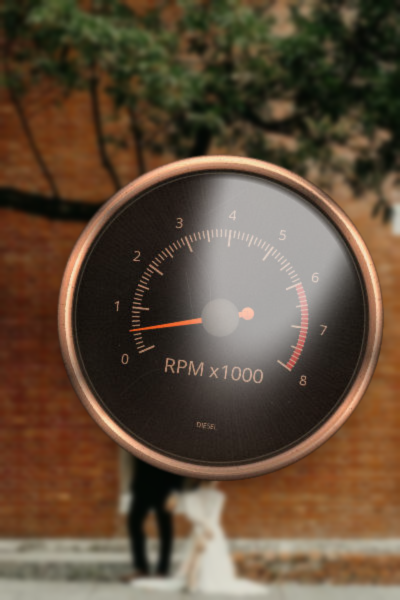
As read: 500; rpm
